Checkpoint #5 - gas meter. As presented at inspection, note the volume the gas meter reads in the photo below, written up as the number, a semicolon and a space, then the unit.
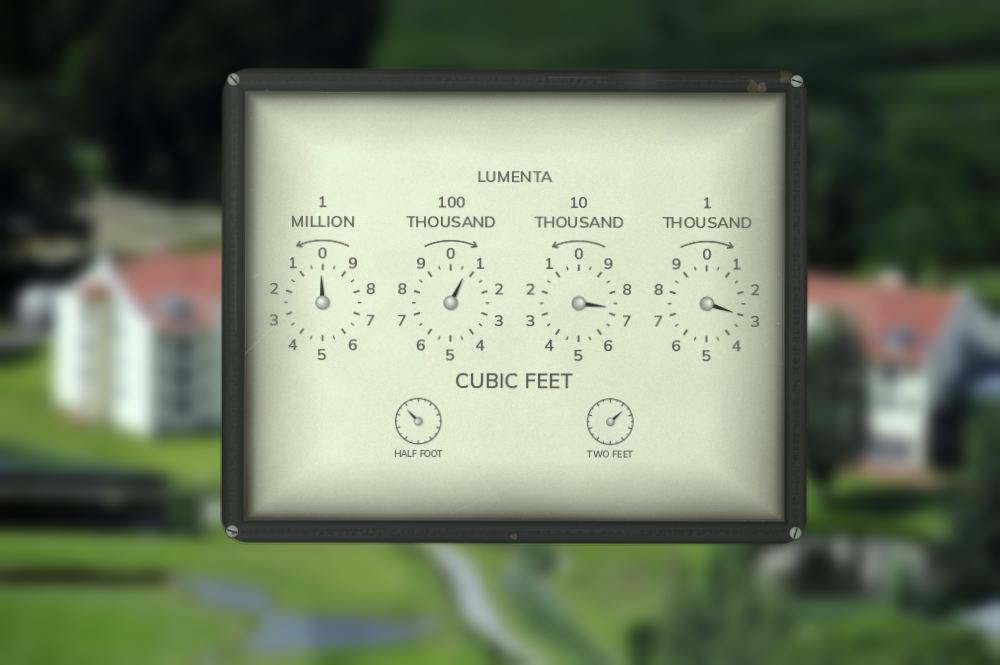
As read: 7300; ft³
